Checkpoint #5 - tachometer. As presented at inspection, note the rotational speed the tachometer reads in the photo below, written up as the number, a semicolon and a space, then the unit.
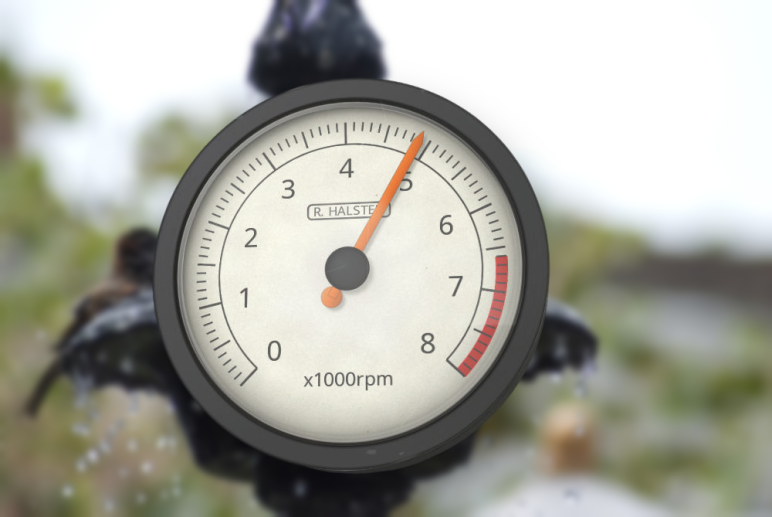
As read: 4900; rpm
